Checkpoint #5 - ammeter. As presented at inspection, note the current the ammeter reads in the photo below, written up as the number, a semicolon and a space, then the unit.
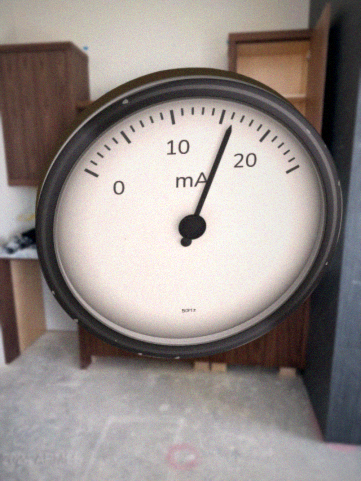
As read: 16; mA
